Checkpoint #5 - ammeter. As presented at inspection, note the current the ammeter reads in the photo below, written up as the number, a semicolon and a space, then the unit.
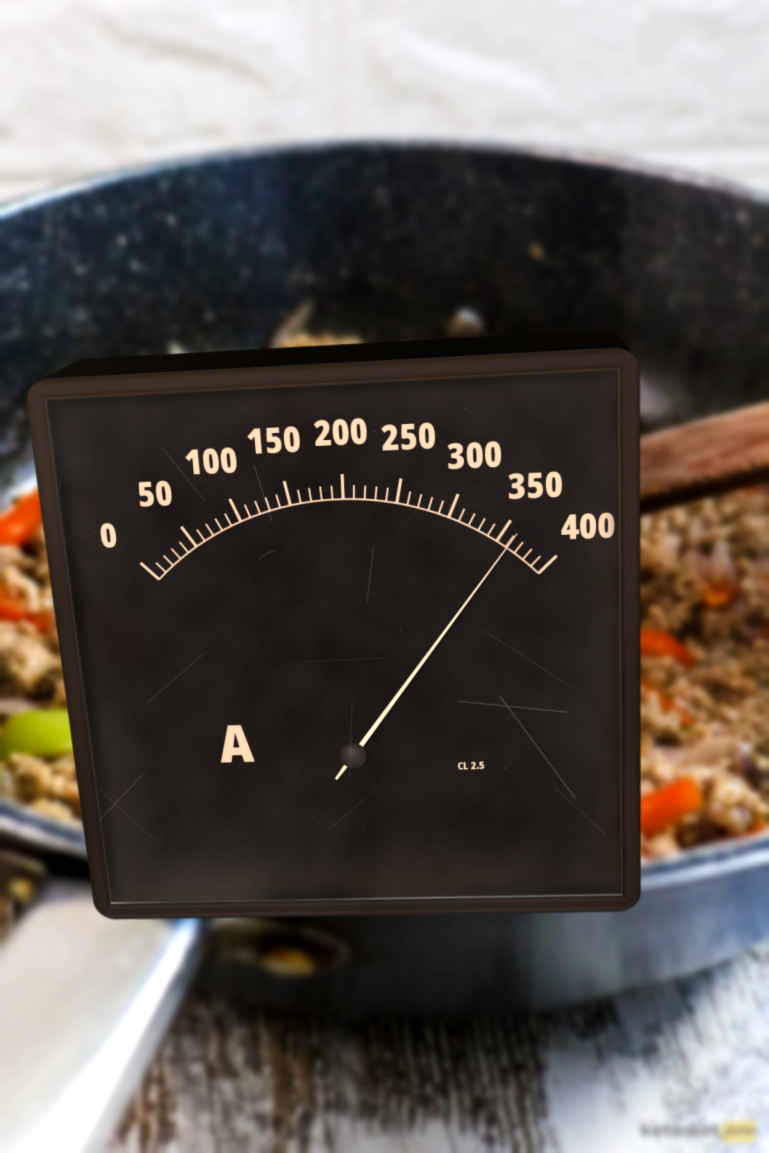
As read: 360; A
